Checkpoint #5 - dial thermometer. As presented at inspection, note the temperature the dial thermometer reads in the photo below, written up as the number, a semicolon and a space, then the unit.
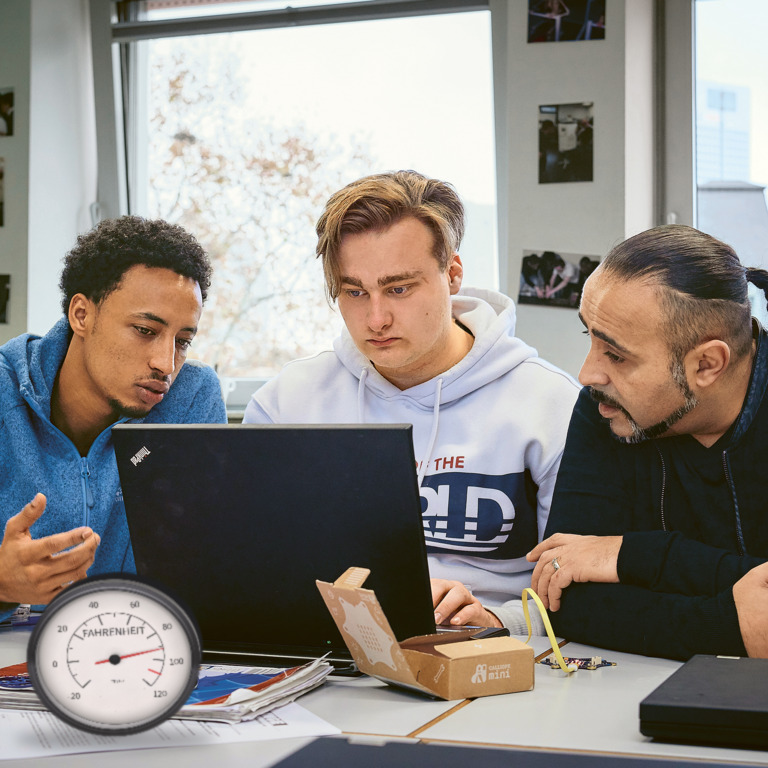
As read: 90; °F
